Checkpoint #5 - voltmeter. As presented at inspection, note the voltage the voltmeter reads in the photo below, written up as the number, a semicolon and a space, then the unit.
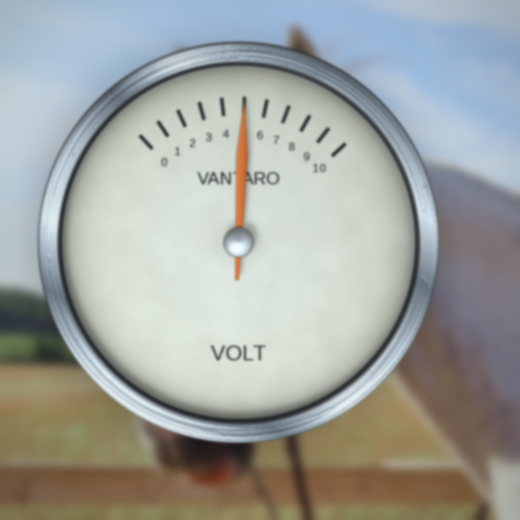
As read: 5; V
